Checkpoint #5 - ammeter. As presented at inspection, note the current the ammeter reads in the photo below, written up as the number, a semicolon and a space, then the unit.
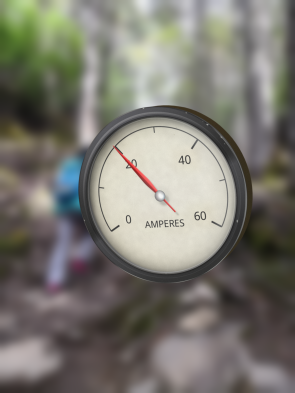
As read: 20; A
